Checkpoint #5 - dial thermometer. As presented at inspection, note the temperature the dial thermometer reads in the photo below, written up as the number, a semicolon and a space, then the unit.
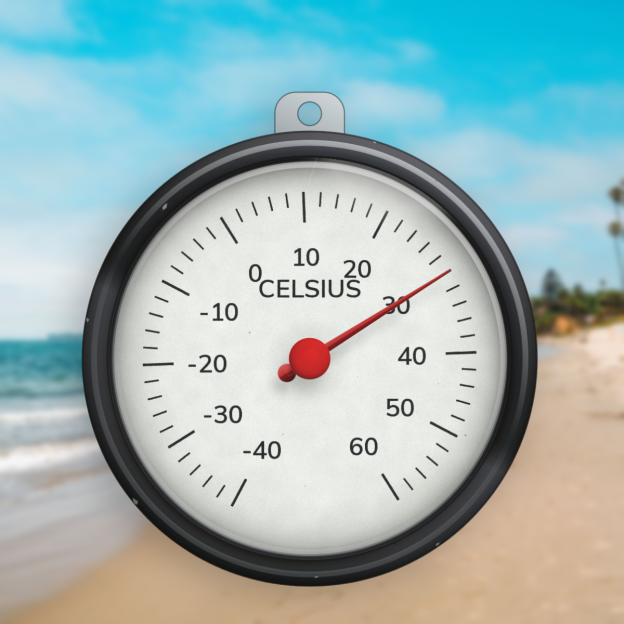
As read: 30; °C
